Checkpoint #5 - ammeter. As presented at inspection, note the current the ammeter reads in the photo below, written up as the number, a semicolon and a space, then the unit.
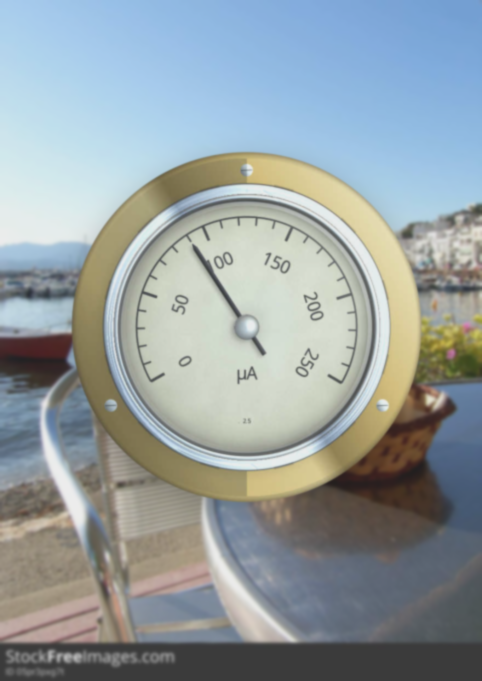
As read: 90; µA
